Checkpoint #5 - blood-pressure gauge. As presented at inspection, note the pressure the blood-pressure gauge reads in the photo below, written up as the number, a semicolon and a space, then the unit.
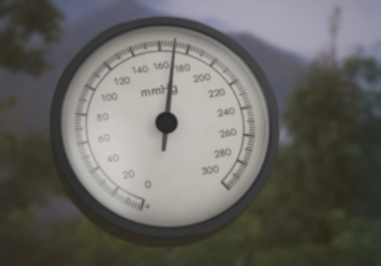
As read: 170; mmHg
